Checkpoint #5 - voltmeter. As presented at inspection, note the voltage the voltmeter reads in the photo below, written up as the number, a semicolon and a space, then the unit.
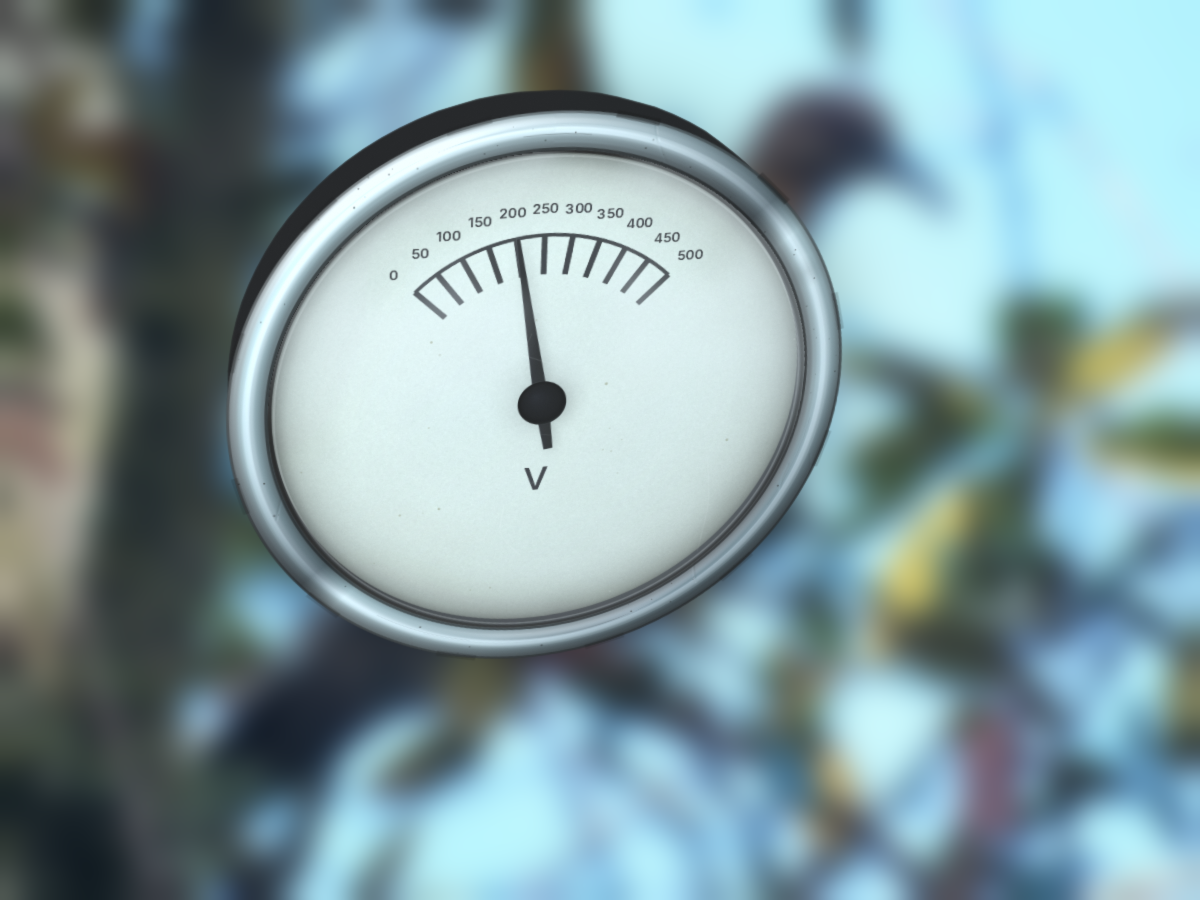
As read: 200; V
